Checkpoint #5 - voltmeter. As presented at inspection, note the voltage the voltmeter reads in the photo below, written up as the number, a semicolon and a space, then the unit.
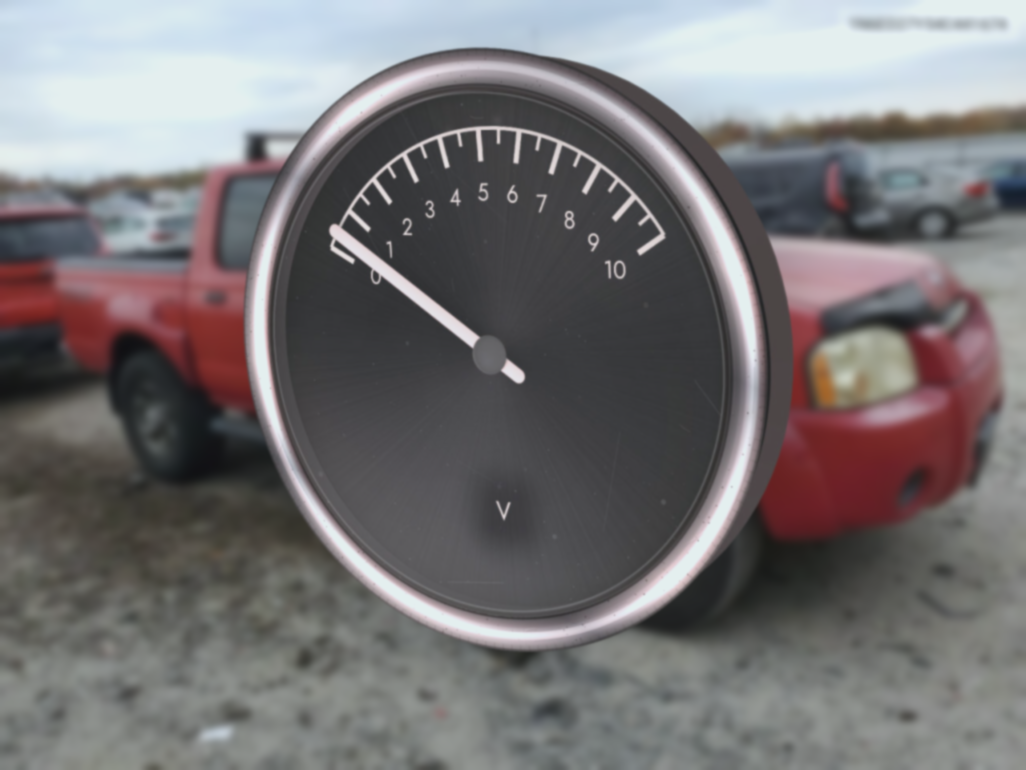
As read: 0.5; V
